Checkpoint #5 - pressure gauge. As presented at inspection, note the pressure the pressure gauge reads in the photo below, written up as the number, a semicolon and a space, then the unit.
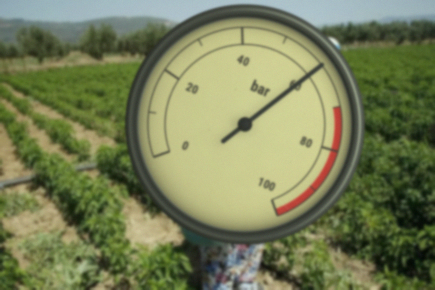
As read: 60; bar
